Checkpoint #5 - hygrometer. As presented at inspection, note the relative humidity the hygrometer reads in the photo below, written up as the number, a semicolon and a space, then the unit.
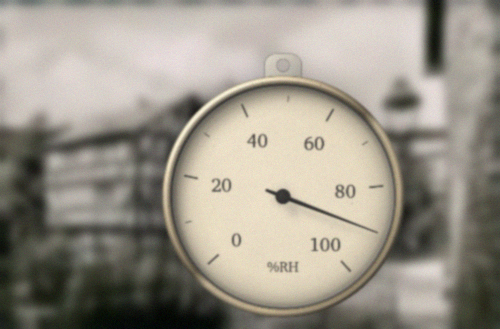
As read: 90; %
